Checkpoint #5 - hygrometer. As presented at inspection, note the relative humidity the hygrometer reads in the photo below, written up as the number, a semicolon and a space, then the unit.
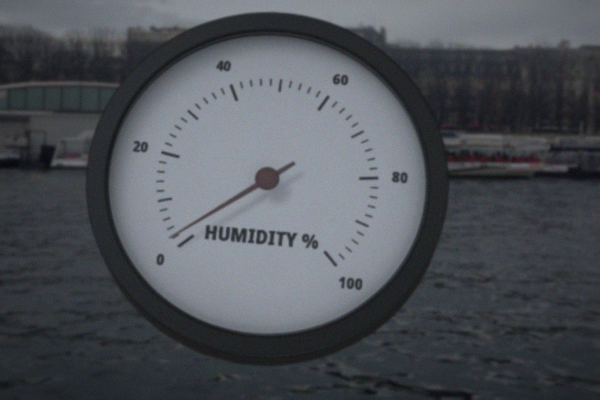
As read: 2; %
